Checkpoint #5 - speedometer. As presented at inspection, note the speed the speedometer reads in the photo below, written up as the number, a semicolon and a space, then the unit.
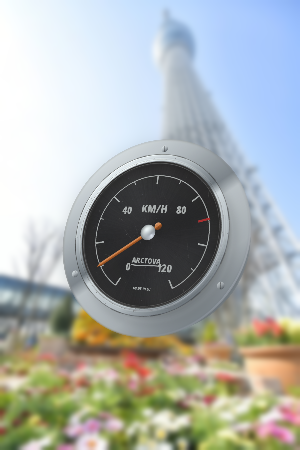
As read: 10; km/h
